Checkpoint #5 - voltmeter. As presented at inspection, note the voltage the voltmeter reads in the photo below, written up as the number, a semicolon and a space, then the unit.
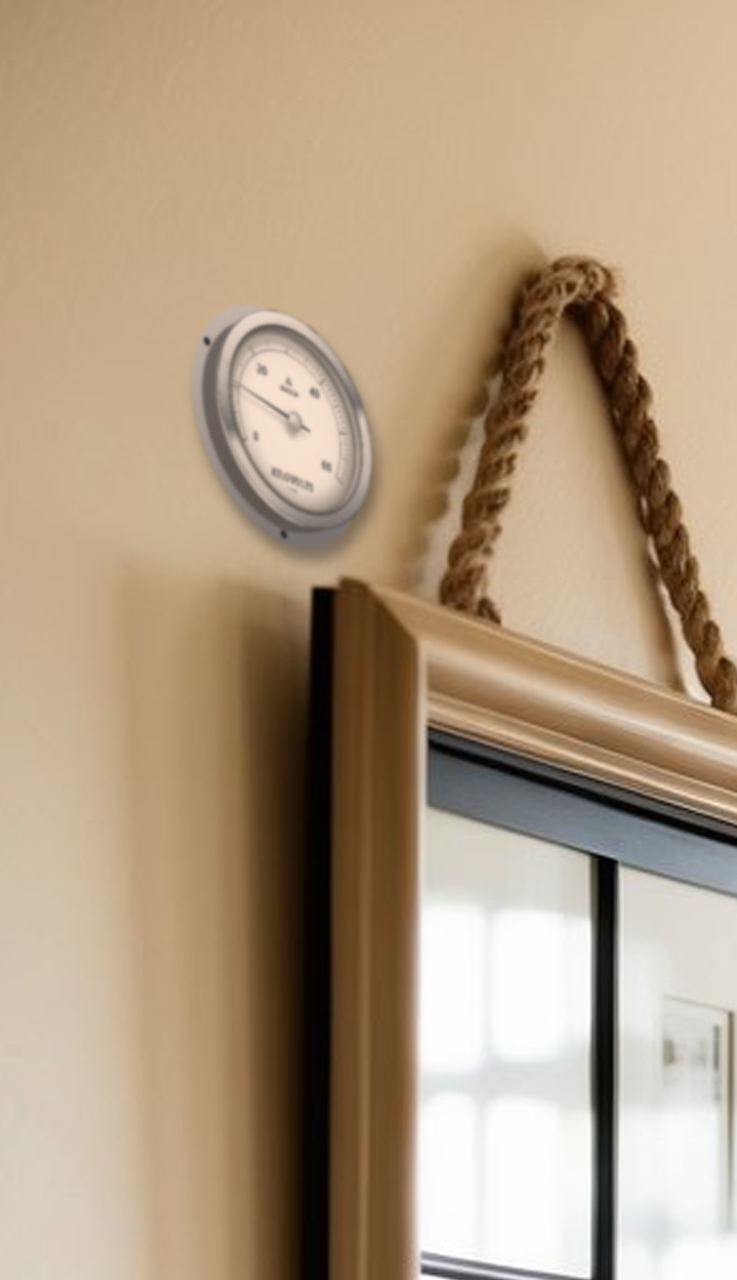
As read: 10; kV
